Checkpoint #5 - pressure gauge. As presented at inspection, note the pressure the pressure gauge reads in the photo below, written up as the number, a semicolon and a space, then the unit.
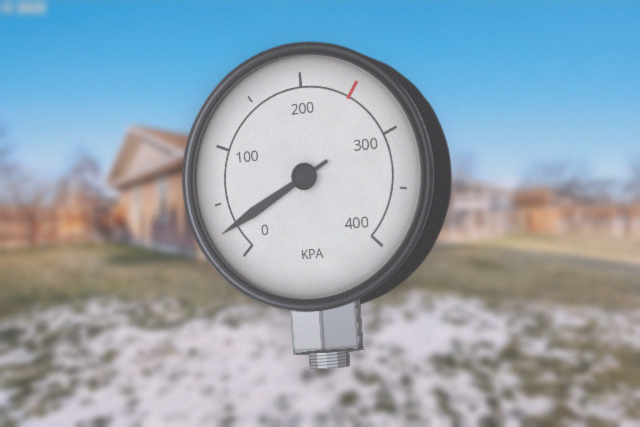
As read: 25; kPa
